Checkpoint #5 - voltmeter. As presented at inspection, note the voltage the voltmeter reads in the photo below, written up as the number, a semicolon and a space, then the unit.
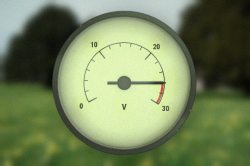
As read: 26; V
